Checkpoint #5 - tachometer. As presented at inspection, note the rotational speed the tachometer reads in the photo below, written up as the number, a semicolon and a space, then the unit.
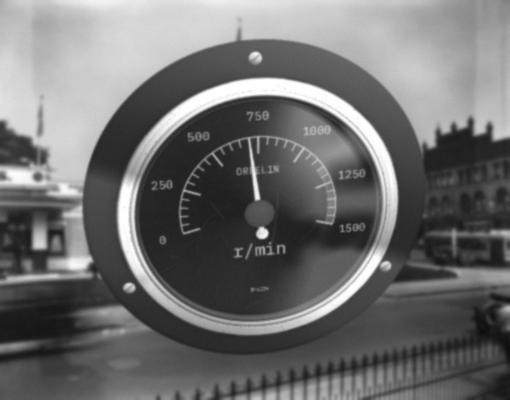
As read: 700; rpm
